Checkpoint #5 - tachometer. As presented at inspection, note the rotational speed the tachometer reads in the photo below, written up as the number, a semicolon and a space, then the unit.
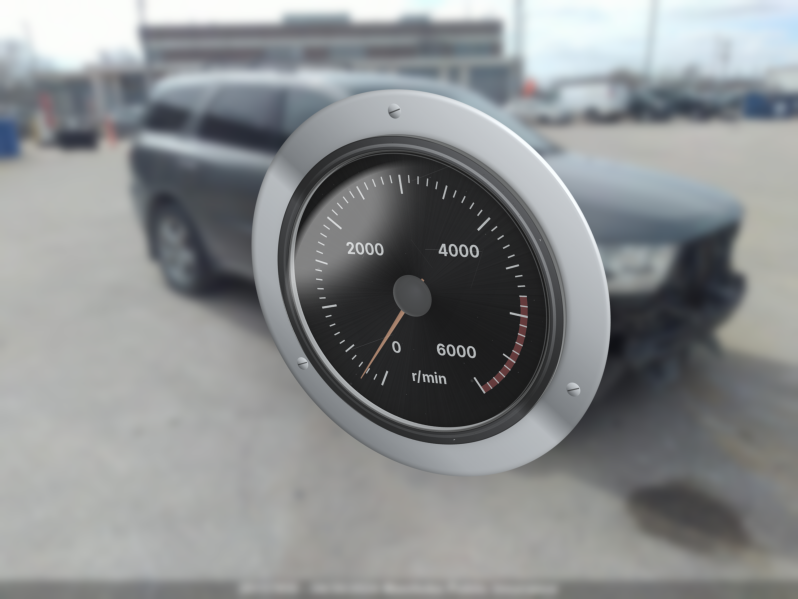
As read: 200; rpm
